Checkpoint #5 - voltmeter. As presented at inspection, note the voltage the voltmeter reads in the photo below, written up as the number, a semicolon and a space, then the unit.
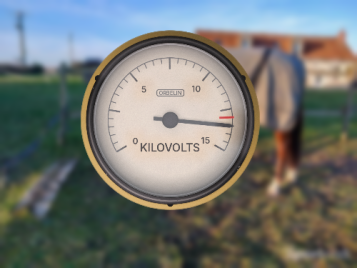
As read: 13.5; kV
